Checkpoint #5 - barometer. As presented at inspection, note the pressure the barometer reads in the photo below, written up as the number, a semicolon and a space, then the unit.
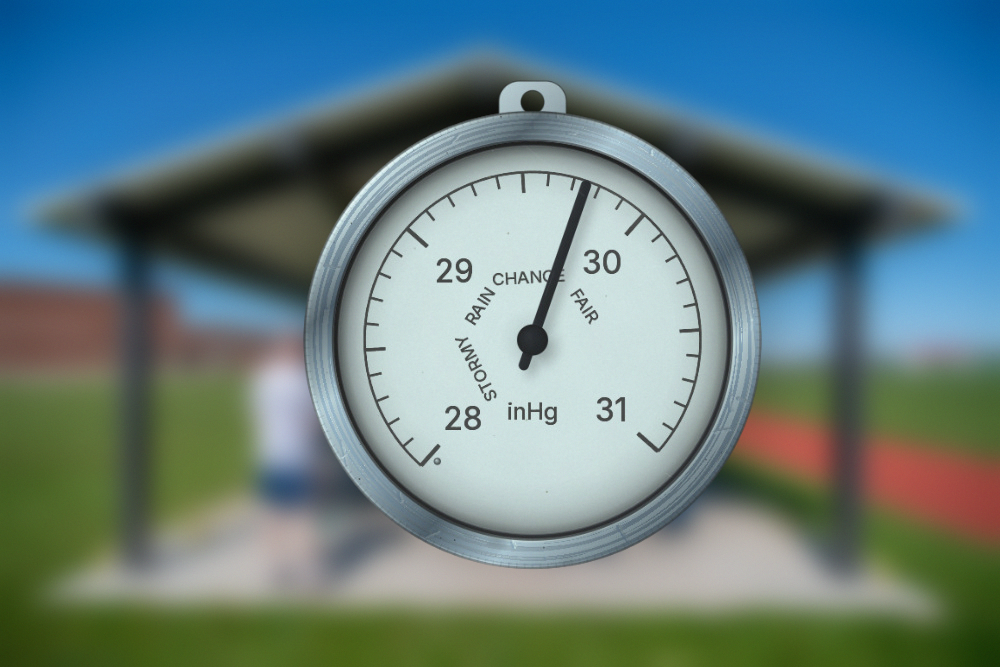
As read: 29.75; inHg
